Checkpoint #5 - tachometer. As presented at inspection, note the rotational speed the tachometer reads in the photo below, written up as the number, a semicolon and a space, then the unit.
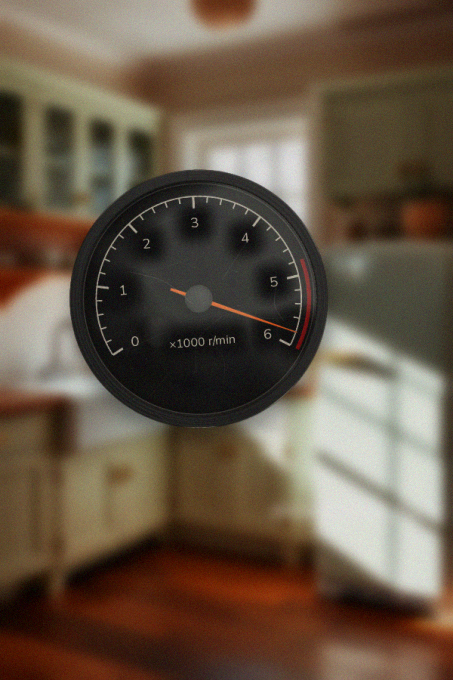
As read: 5800; rpm
